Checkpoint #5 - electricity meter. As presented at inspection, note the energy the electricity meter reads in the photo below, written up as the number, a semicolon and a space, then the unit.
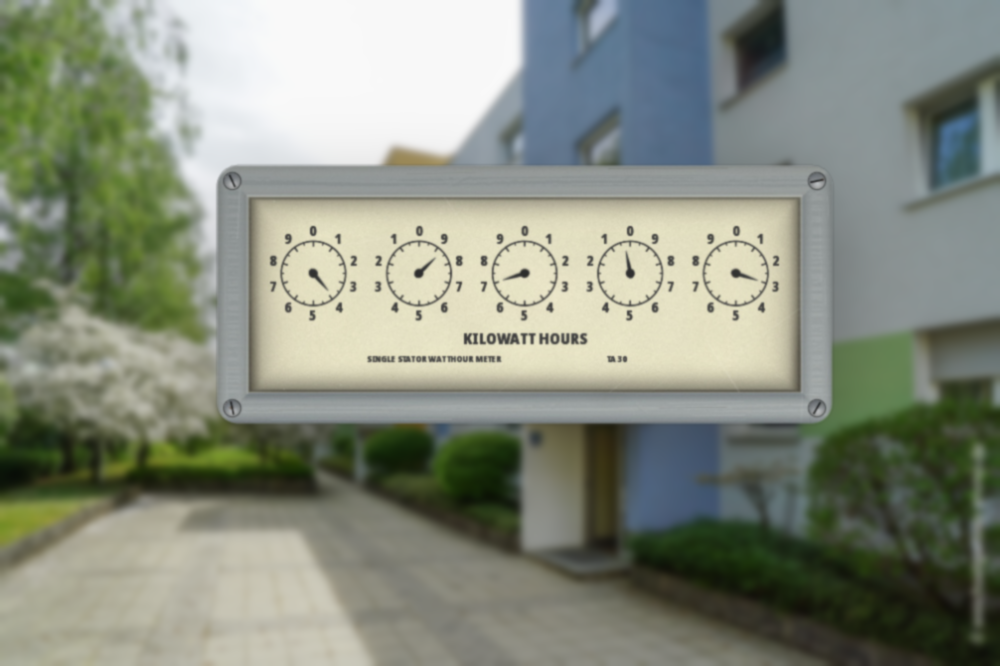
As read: 38703; kWh
